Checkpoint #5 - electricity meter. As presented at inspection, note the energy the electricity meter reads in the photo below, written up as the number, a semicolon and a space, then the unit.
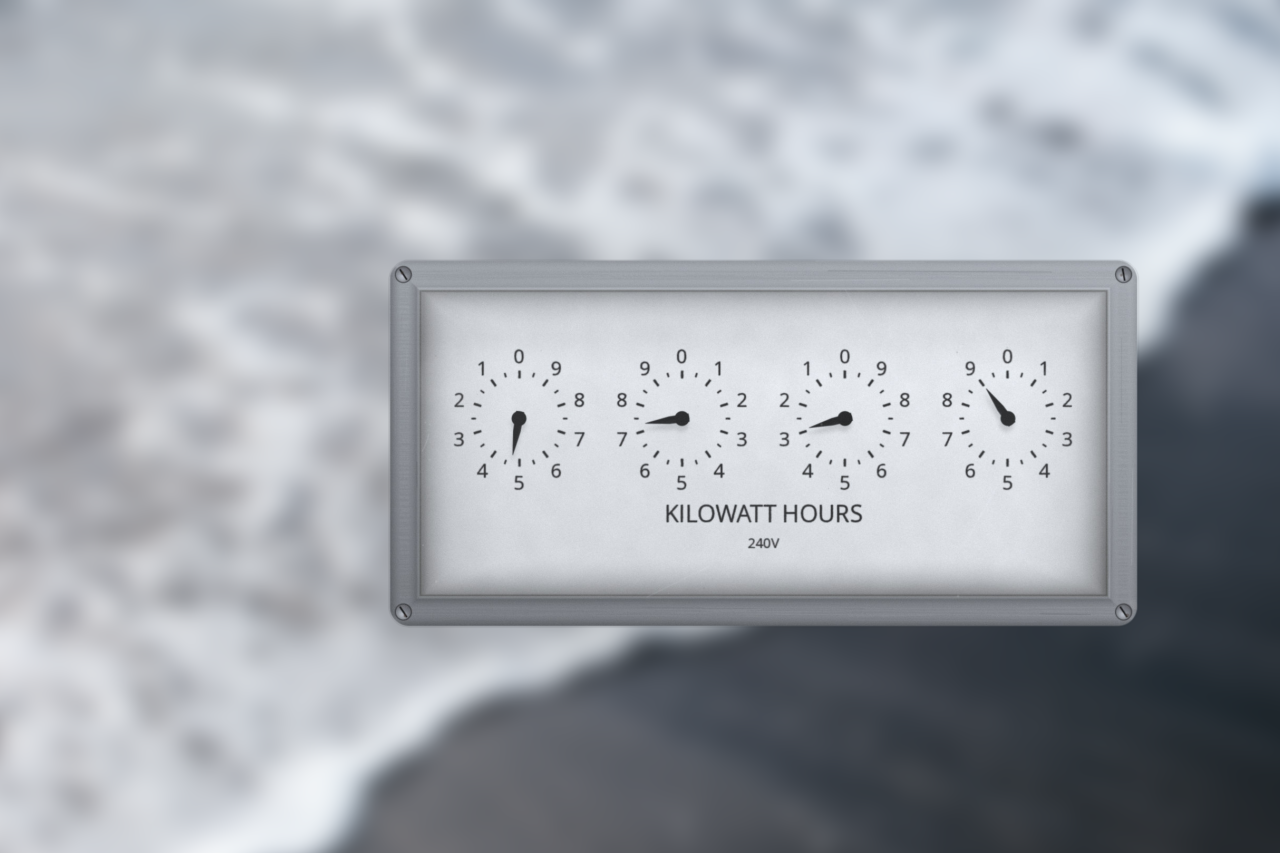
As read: 4729; kWh
